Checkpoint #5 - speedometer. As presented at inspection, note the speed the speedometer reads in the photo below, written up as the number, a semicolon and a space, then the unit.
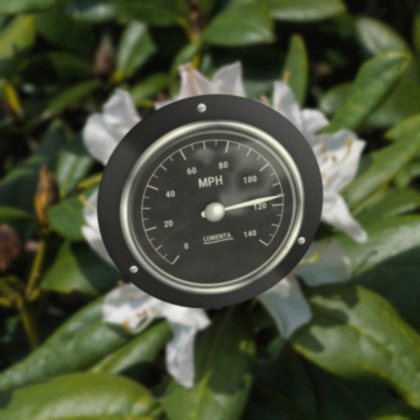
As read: 115; mph
